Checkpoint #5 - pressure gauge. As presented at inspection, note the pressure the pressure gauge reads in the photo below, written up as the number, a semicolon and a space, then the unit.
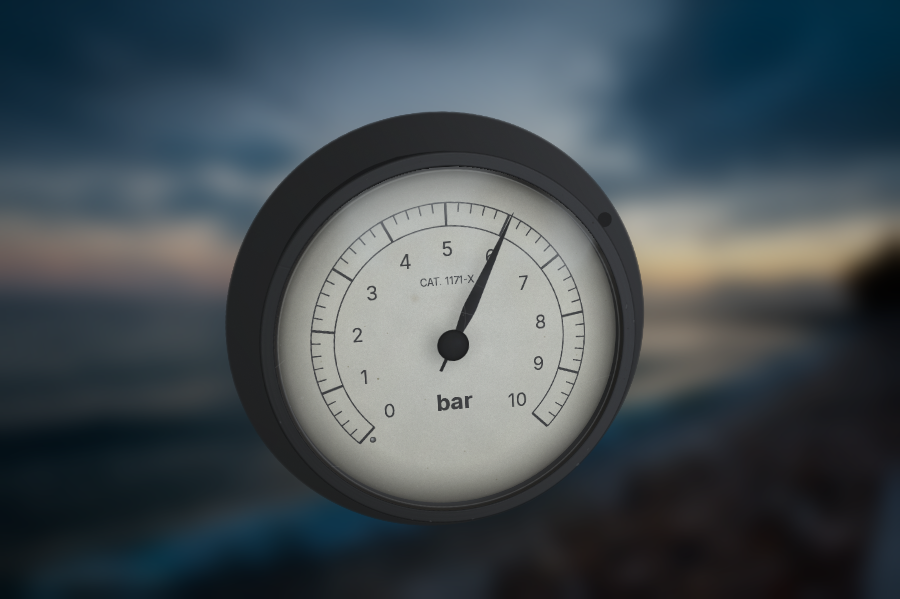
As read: 6; bar
